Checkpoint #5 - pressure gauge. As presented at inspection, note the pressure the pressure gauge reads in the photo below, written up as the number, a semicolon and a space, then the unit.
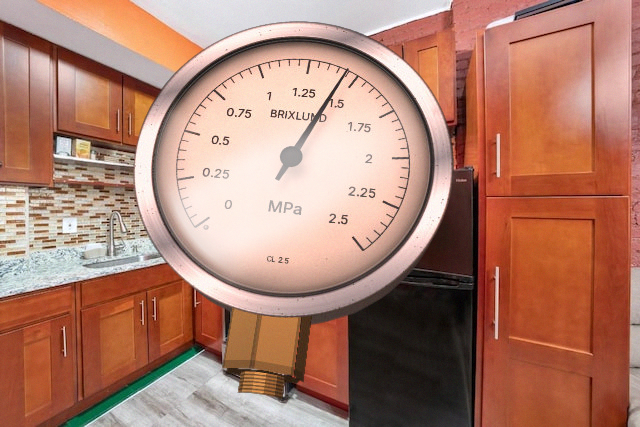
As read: 1.45; MPa
